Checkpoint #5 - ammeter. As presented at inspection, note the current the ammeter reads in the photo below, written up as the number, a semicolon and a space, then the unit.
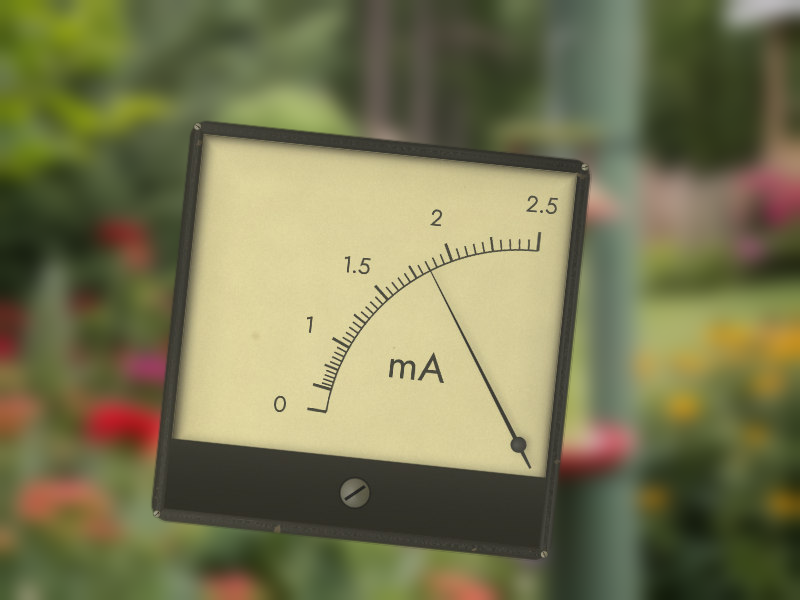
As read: 1.85; mA
